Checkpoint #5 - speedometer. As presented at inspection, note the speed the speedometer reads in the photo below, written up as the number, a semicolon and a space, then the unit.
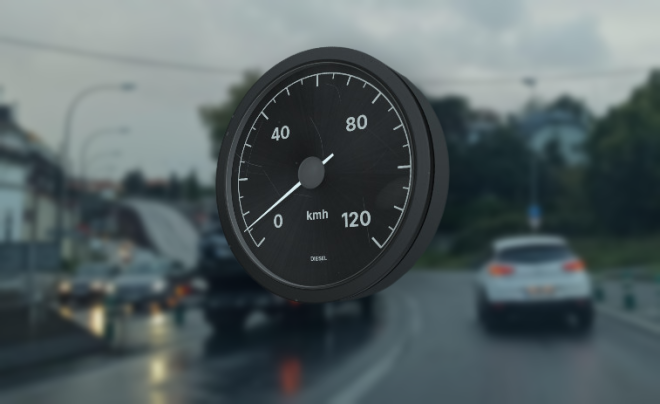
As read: 5; km/h
